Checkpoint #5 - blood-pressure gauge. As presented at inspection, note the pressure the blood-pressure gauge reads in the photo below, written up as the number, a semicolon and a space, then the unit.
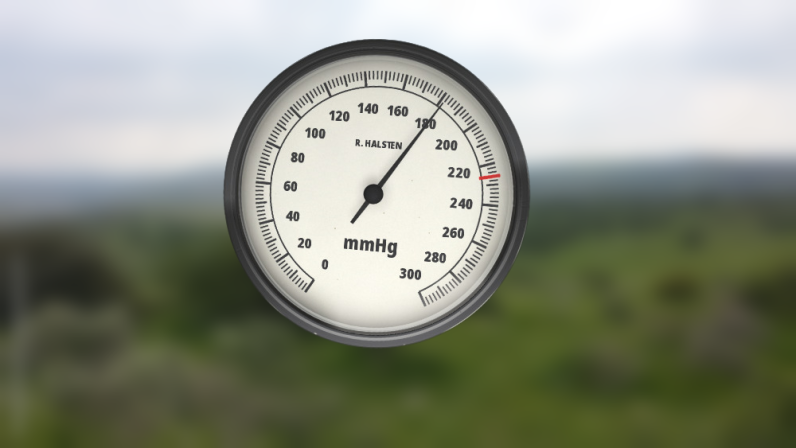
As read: 182; mmHg
